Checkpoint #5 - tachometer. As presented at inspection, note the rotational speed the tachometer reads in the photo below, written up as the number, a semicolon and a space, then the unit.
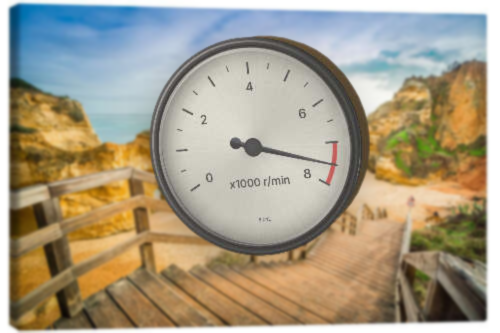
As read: 7500; rpm
